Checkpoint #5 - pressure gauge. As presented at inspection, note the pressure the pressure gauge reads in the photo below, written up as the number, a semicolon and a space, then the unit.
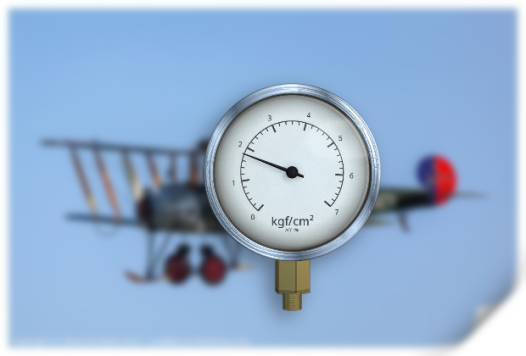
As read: 1.8; kg/cm²
